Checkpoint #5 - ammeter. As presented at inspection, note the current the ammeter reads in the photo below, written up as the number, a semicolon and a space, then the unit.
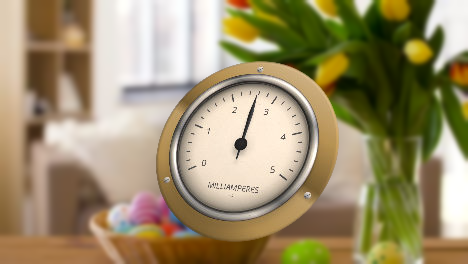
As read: 2.6; mA
